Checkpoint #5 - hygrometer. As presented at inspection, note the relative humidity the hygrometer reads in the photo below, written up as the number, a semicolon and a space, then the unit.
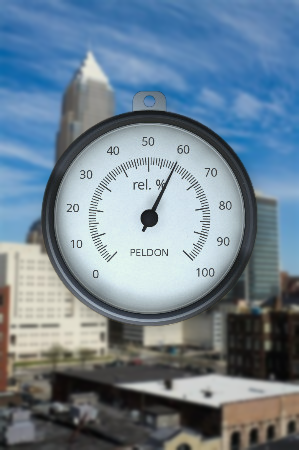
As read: 60; %
